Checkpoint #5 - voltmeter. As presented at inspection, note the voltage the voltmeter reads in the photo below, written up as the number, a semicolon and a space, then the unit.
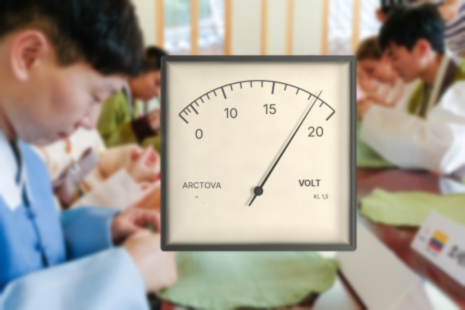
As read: 18.5; V
